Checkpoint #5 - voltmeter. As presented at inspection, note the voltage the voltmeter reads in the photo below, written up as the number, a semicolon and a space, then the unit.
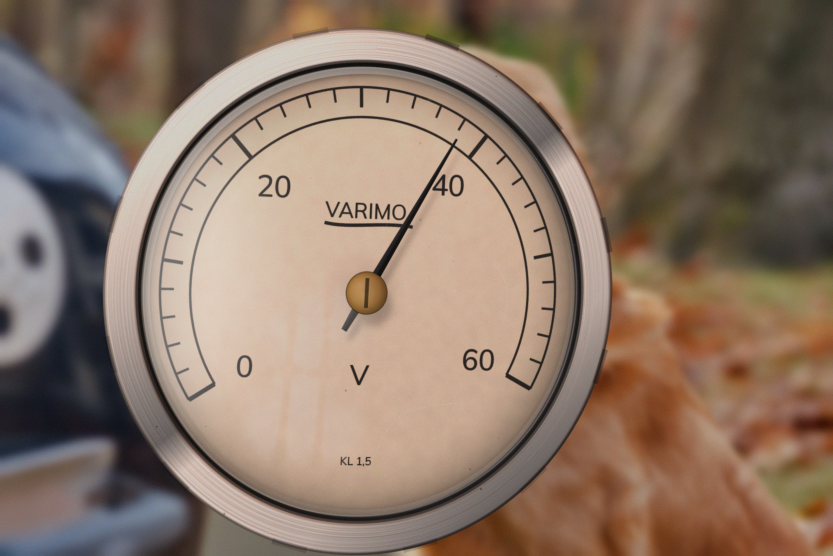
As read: 38; V
